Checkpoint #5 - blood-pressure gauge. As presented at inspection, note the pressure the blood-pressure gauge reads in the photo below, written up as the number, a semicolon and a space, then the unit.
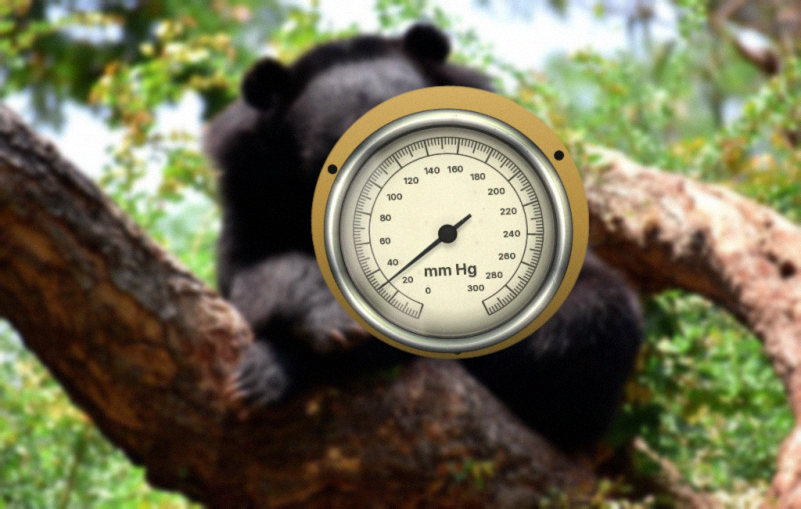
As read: 30; mmHg
